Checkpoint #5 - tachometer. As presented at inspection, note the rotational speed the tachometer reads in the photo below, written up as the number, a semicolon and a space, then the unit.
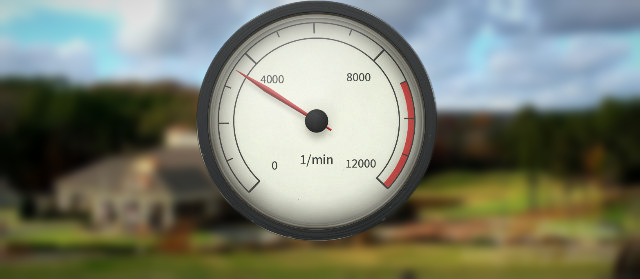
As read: 3500; rpm
